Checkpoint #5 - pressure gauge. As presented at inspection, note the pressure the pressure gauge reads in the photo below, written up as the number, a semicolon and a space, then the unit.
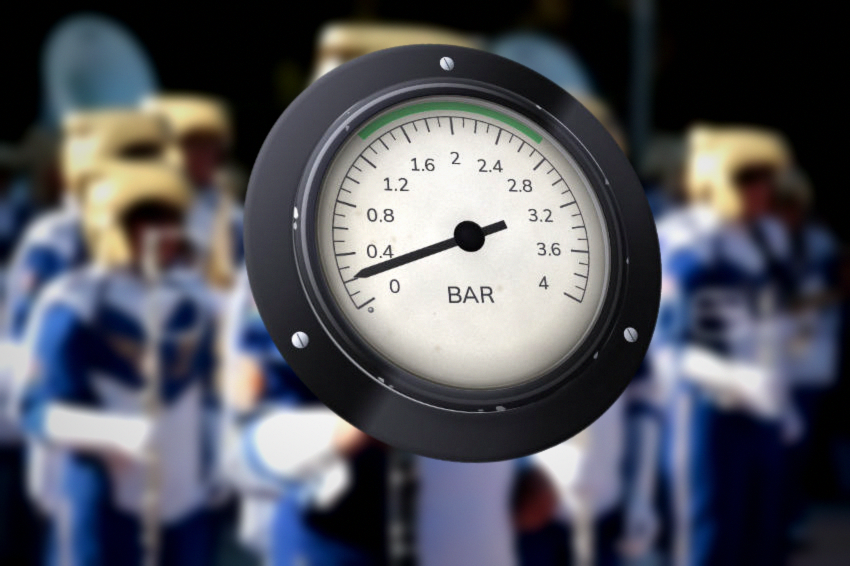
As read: 0.2; bar
